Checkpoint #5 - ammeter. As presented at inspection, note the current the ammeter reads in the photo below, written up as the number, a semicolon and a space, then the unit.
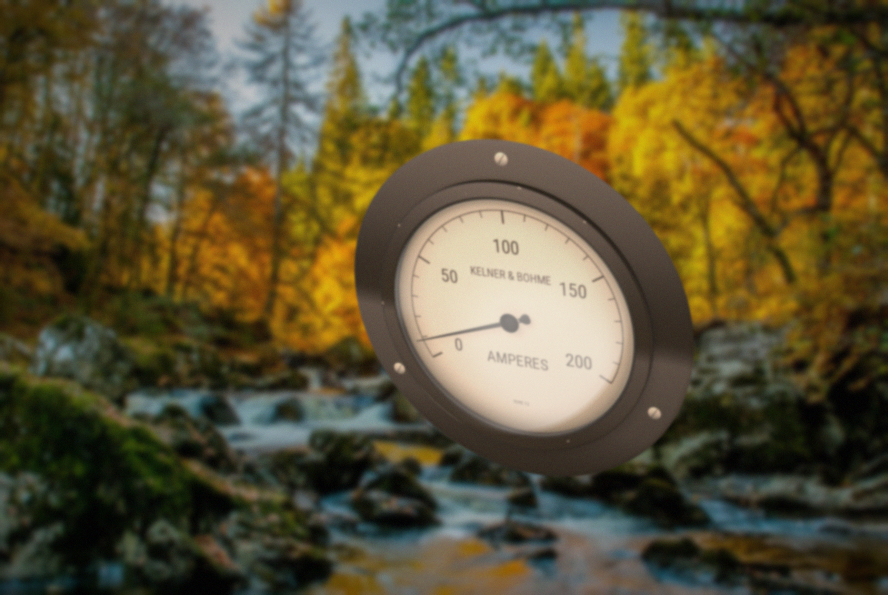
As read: 10; A
